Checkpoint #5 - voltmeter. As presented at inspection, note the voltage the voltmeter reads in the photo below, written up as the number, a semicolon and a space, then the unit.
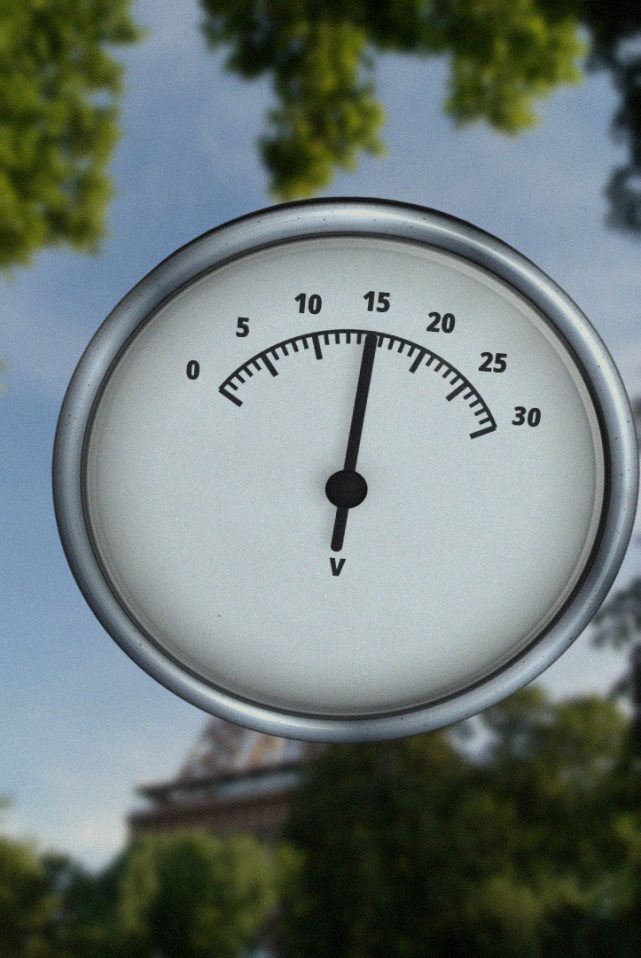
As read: 15; V
